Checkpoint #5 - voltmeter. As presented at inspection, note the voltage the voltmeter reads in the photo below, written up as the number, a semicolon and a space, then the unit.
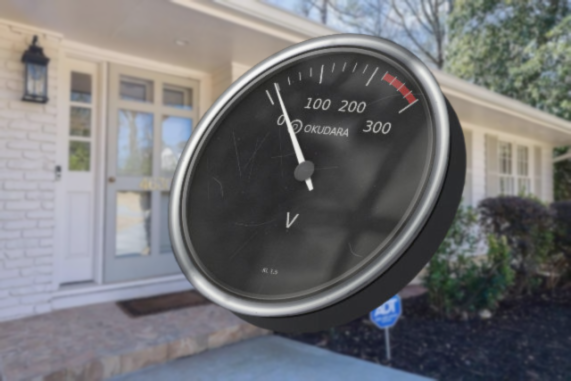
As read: 20; V
